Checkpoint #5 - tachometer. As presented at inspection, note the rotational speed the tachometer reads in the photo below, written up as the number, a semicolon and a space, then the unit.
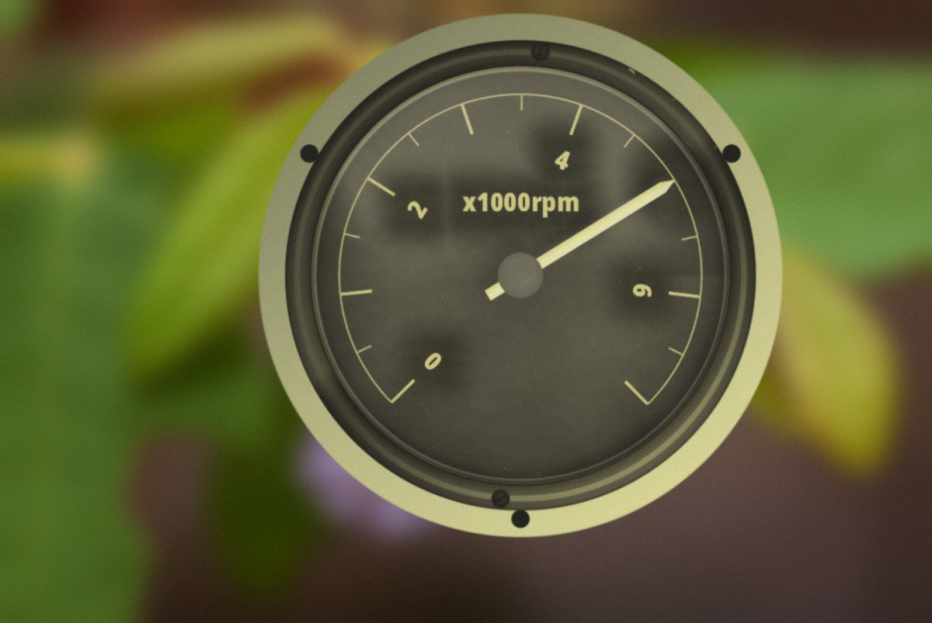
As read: 5000; rpm
